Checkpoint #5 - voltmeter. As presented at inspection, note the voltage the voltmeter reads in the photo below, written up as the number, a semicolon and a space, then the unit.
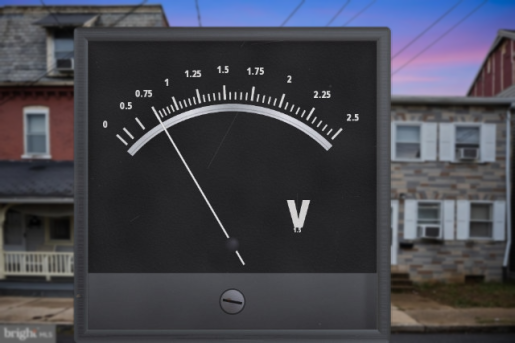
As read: 0.75; V
